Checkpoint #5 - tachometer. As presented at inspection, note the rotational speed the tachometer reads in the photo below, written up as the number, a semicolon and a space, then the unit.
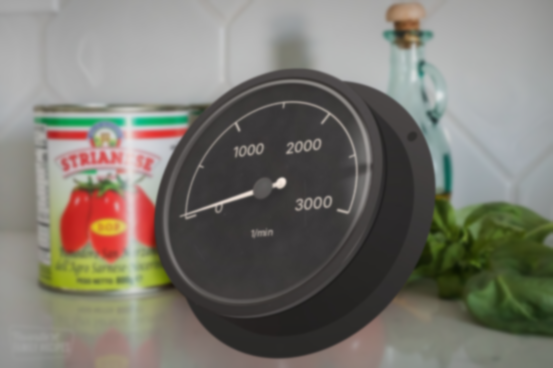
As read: 0; rpm
